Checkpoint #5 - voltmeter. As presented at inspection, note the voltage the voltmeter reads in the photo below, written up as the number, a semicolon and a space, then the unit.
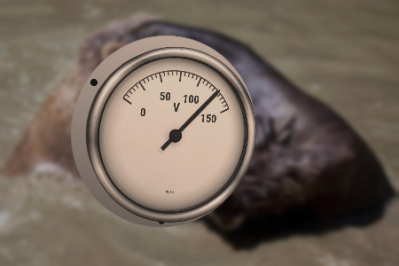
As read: 125; V
